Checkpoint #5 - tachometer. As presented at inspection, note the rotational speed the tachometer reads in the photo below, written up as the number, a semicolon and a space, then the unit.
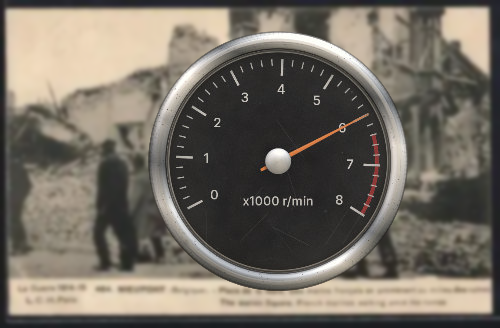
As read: 6000; rpm
